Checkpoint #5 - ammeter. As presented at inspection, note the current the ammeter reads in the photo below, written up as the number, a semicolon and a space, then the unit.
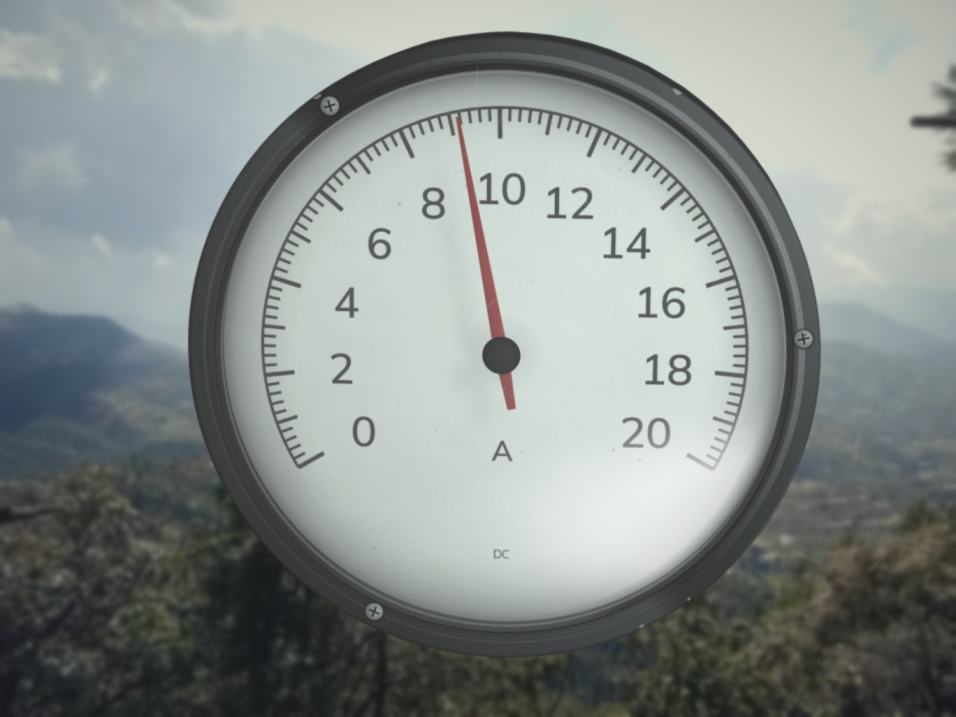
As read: 9.2; A
